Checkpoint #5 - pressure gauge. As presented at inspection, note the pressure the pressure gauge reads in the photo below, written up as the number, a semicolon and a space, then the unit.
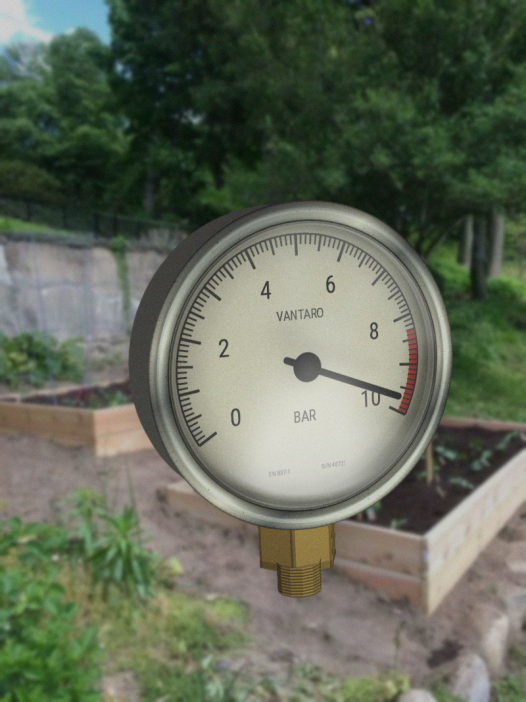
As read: 9.7; bar
